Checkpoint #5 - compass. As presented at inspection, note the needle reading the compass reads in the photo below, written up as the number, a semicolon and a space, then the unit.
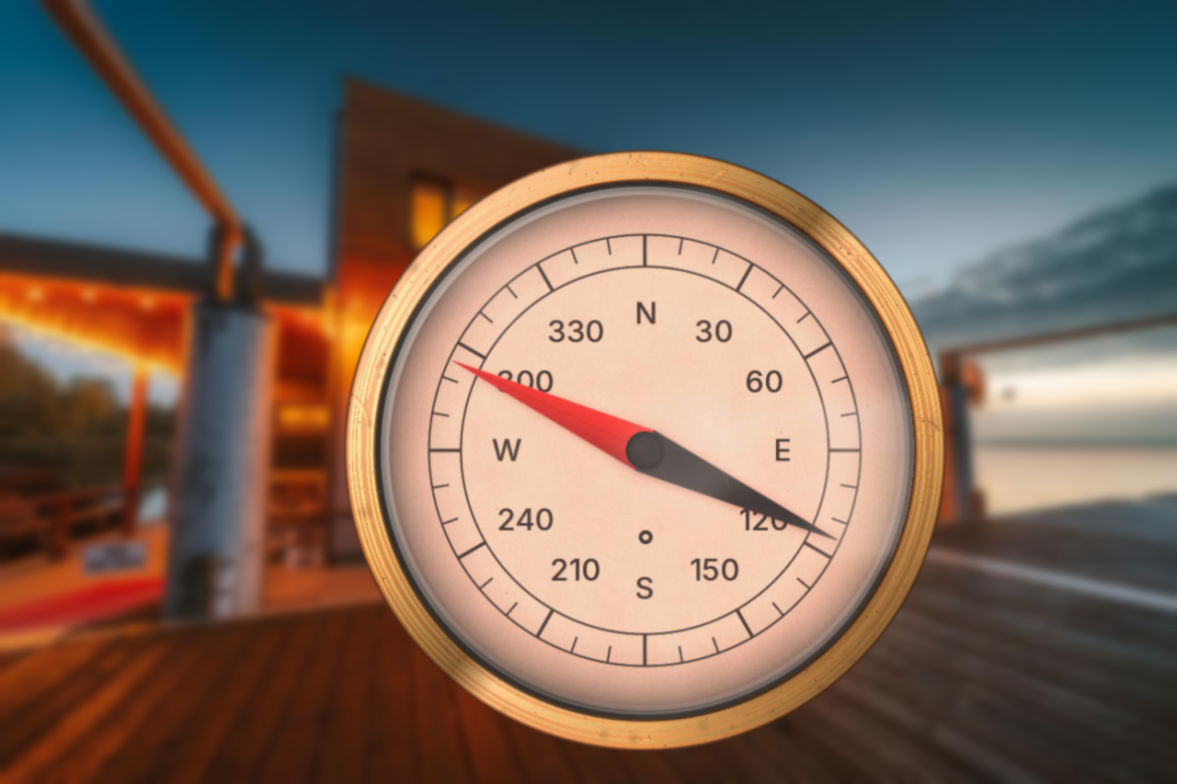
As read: 295; °
